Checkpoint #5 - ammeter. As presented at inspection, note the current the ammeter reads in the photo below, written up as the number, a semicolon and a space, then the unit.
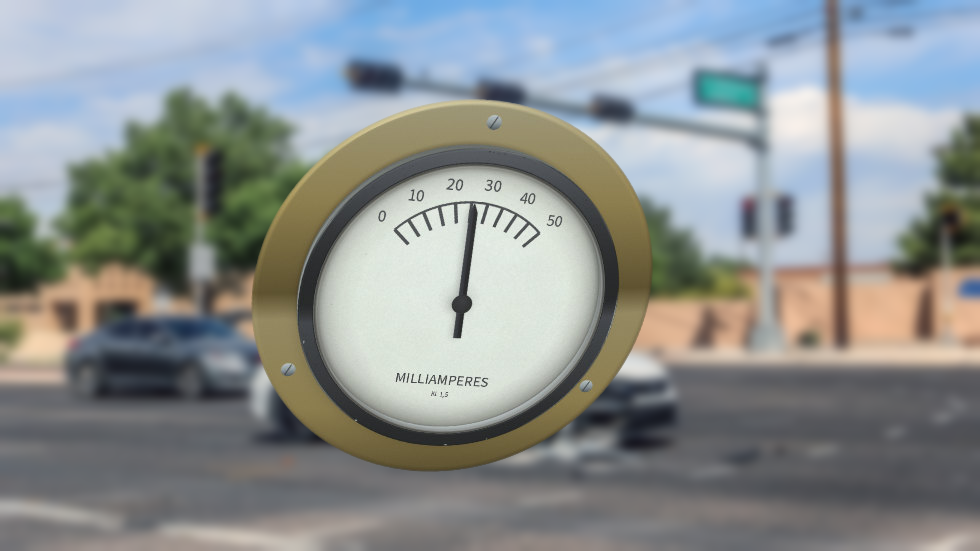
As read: 25; mA
